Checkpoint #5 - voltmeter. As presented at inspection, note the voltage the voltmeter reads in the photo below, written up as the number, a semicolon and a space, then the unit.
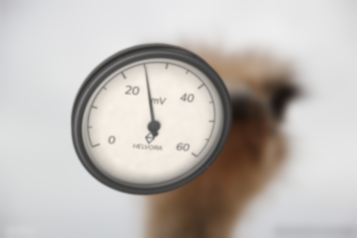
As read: 25; mV
